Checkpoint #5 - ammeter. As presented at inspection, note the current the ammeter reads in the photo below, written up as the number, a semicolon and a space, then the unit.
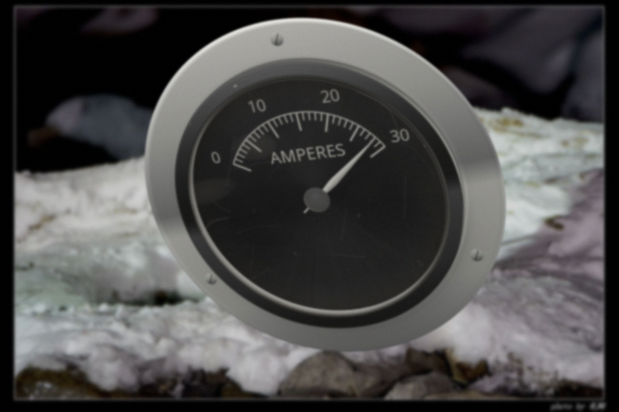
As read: 28; A
